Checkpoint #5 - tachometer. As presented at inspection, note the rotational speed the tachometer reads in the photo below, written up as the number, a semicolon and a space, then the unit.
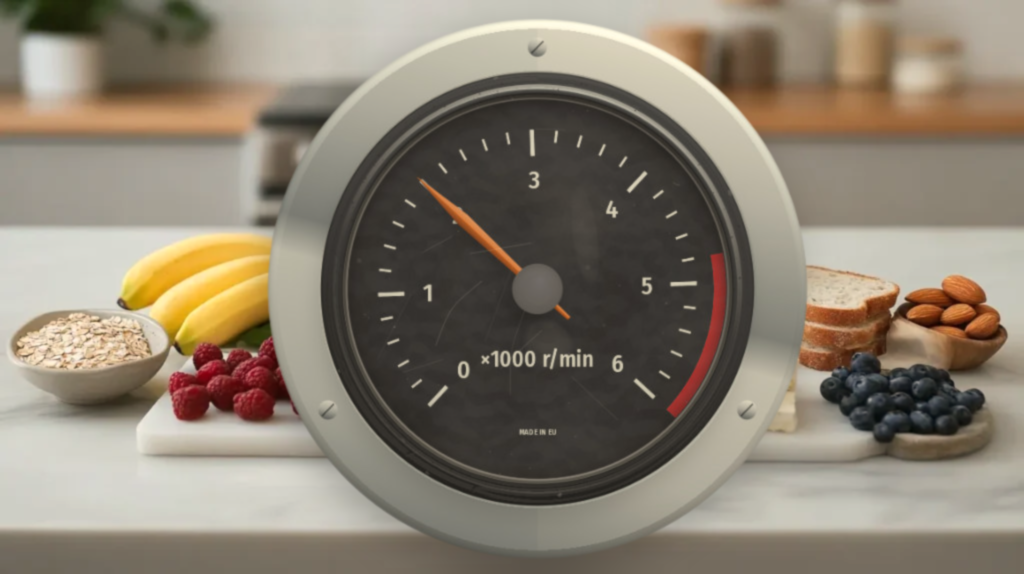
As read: 2000; rpm
